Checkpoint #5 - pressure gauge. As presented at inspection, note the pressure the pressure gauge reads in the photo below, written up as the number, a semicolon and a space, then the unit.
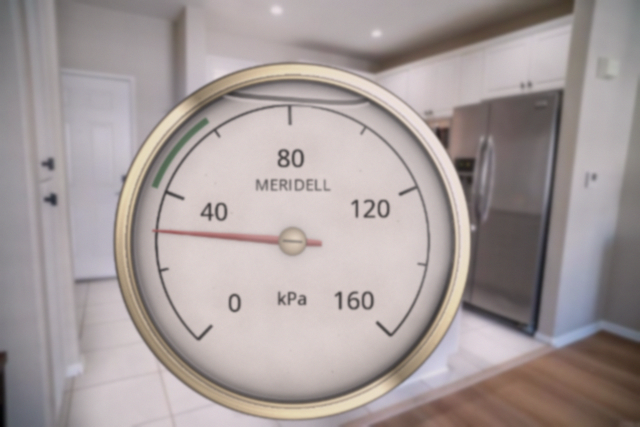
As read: 30; kPa
